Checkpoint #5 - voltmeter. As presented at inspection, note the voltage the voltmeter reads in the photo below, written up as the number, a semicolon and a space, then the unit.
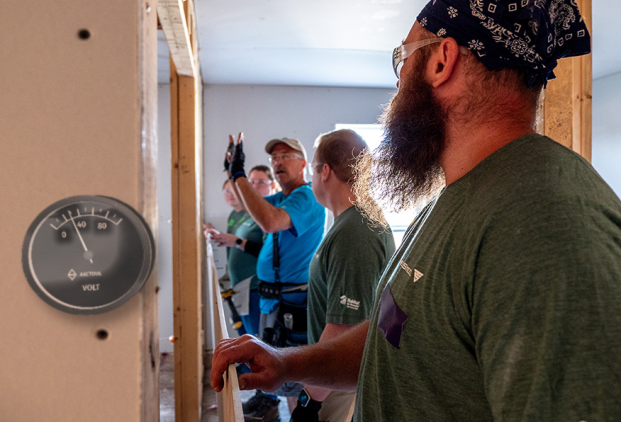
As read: 30; V
